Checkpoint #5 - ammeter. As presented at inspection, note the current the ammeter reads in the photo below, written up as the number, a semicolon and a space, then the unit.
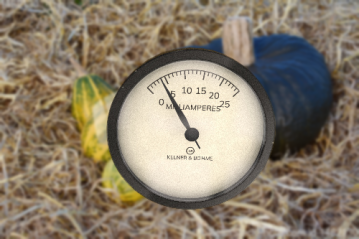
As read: 4; mA
